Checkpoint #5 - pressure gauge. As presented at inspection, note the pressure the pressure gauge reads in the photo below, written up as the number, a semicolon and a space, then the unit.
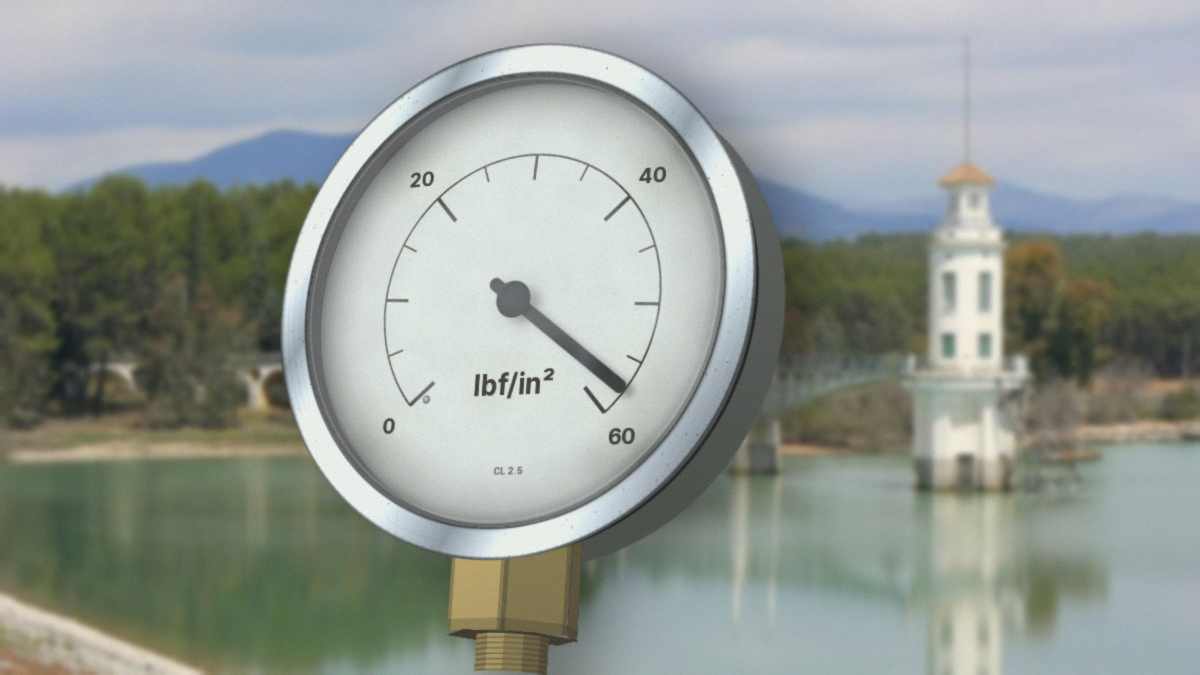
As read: 57.5; psi
